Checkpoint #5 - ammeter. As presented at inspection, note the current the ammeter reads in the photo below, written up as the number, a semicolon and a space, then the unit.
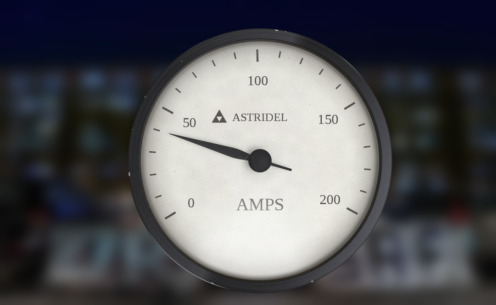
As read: 40; A
